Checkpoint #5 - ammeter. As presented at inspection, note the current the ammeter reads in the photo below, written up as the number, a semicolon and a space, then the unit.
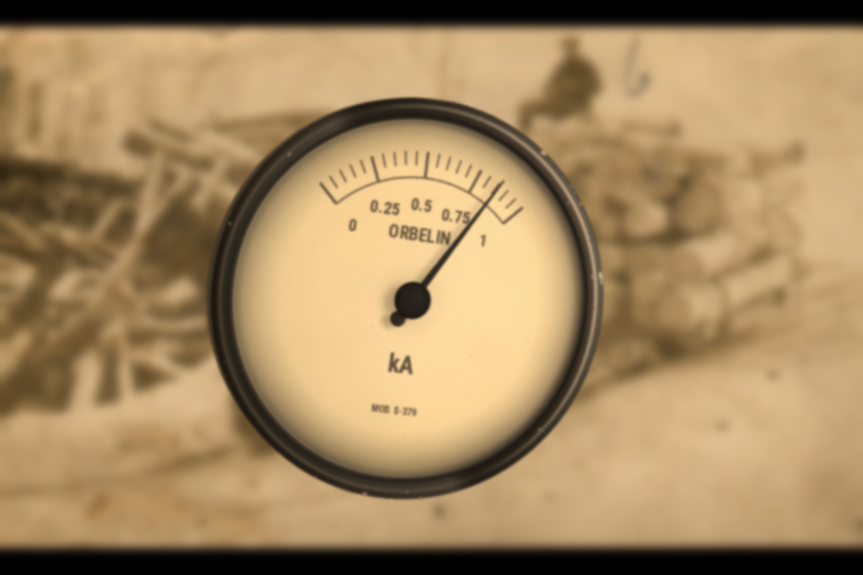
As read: 0.85; kA
